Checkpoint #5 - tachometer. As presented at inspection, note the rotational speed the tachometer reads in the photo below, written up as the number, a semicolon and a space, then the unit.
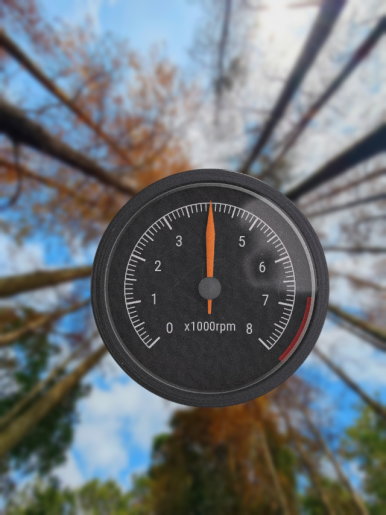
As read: 4000; rpm
